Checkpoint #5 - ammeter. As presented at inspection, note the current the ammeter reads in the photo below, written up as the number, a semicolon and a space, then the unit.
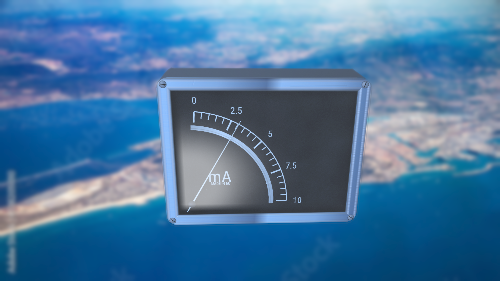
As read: 3; mA
